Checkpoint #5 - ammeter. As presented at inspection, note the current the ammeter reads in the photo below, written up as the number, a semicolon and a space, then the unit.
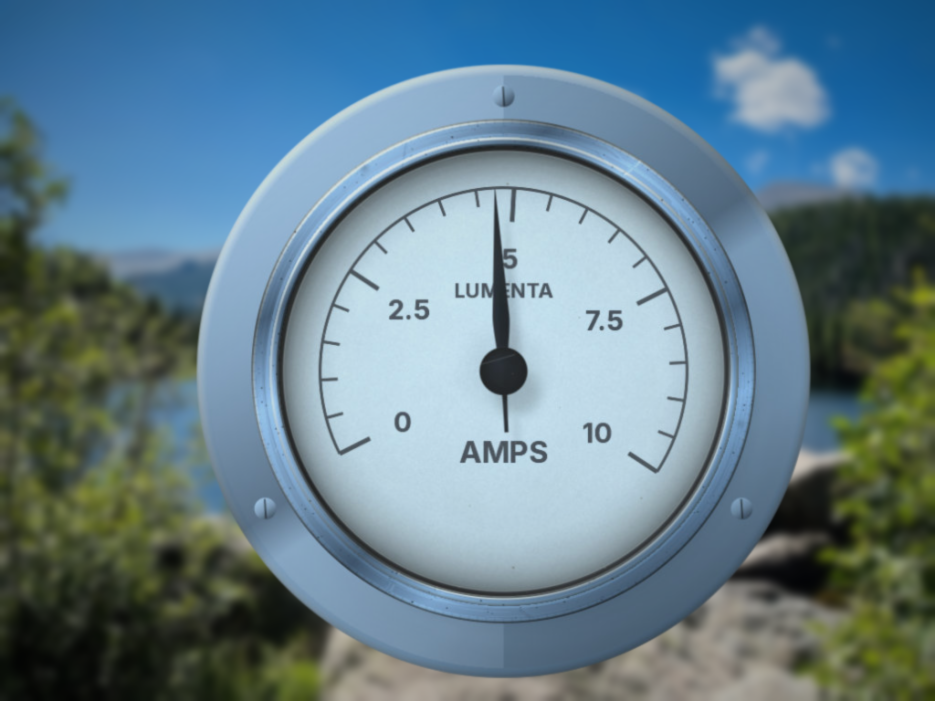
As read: 4.75; A
